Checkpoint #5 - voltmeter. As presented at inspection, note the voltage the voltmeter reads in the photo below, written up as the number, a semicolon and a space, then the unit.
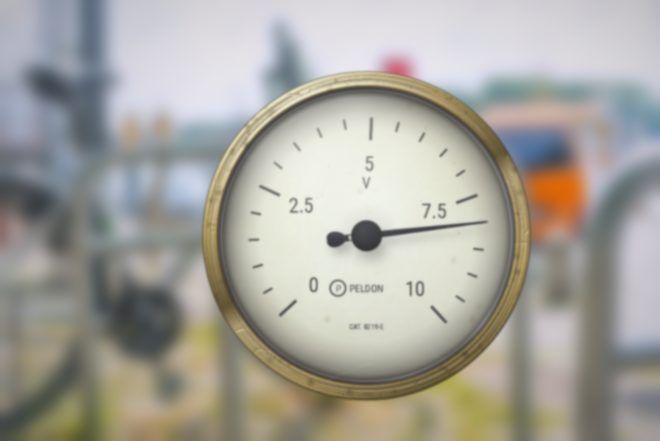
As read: 8; V
